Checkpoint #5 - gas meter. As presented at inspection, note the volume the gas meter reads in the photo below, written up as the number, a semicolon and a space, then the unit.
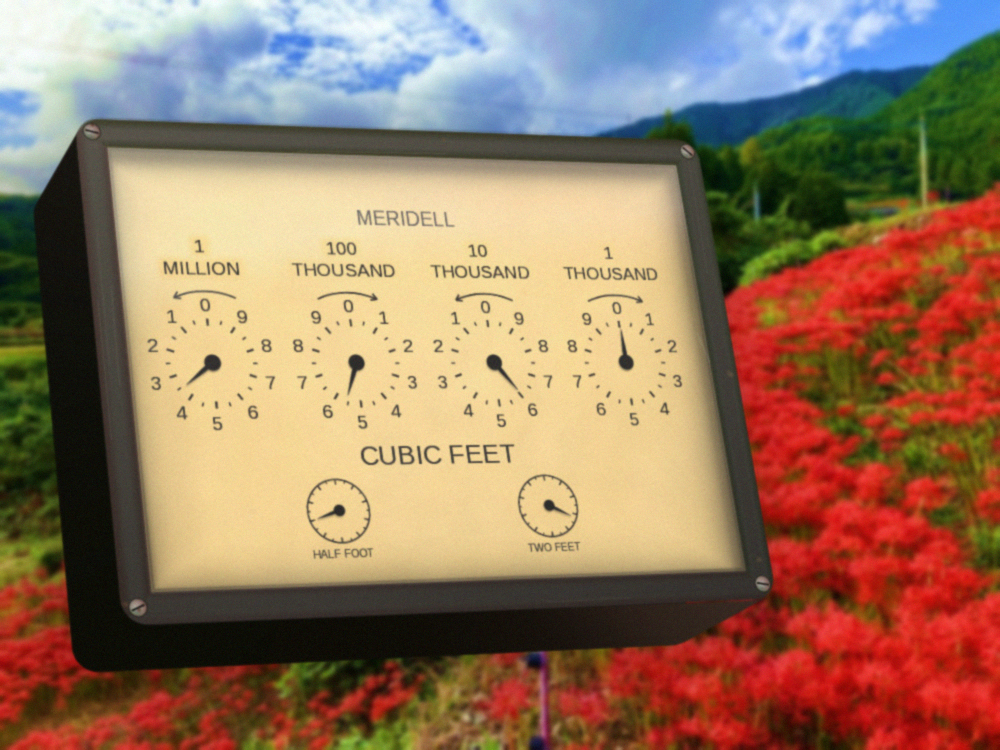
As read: 356000; ft³
